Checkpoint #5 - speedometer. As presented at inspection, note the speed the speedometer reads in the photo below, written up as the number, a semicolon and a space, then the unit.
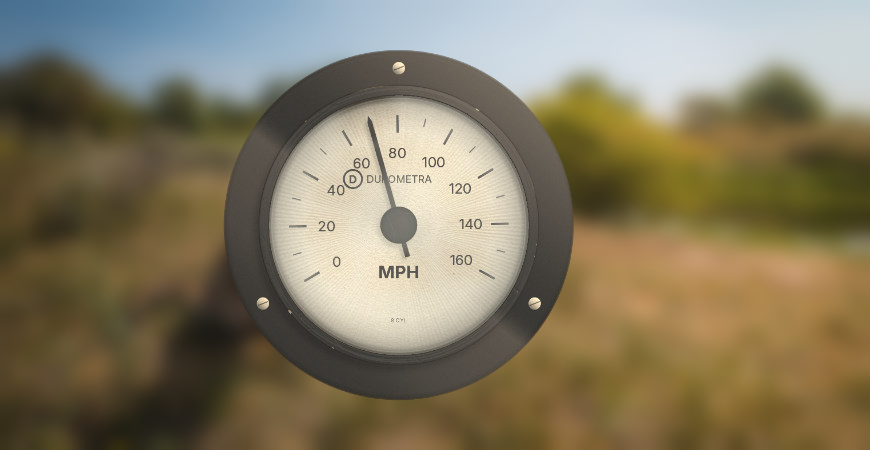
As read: 70; mph
